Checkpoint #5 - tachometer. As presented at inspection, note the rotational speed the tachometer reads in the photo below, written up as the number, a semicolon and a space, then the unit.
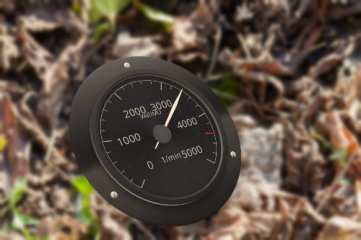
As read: 3400; rpm
